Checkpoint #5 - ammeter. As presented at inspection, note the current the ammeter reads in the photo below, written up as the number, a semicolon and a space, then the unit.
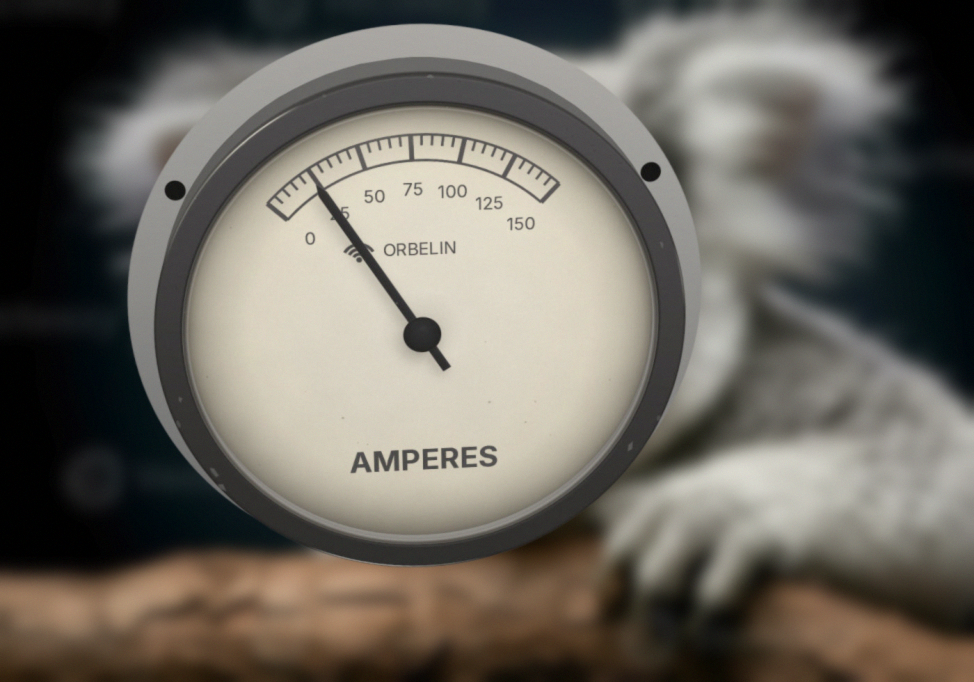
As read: 25; A
